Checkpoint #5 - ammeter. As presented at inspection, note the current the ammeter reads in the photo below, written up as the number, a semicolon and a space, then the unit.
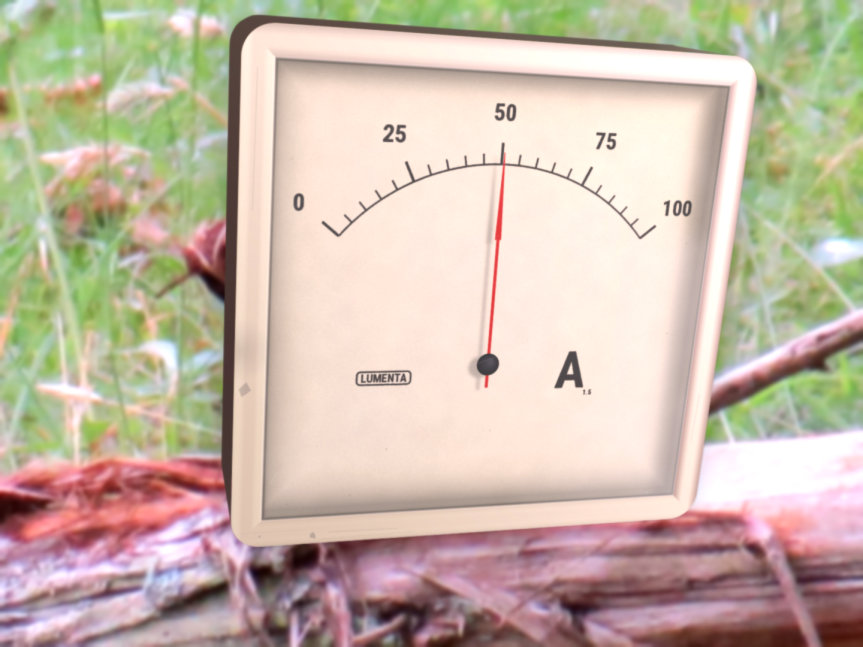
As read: 50; A
